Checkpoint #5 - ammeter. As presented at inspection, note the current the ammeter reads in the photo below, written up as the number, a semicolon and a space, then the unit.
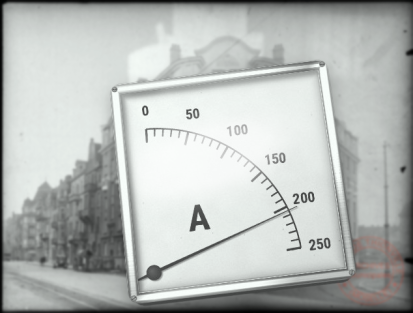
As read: 205; A
